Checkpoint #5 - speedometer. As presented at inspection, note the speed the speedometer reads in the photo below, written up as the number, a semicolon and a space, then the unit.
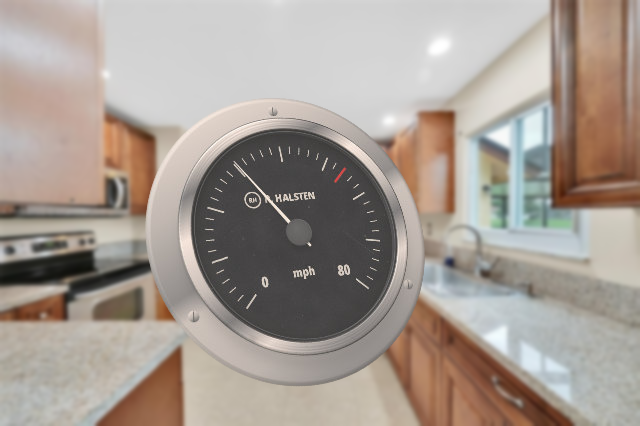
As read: 30; mph
